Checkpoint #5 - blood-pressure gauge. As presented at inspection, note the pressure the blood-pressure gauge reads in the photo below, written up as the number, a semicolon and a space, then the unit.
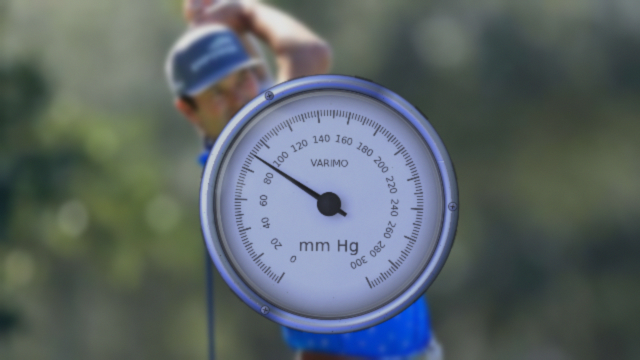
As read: 90; mmHg
